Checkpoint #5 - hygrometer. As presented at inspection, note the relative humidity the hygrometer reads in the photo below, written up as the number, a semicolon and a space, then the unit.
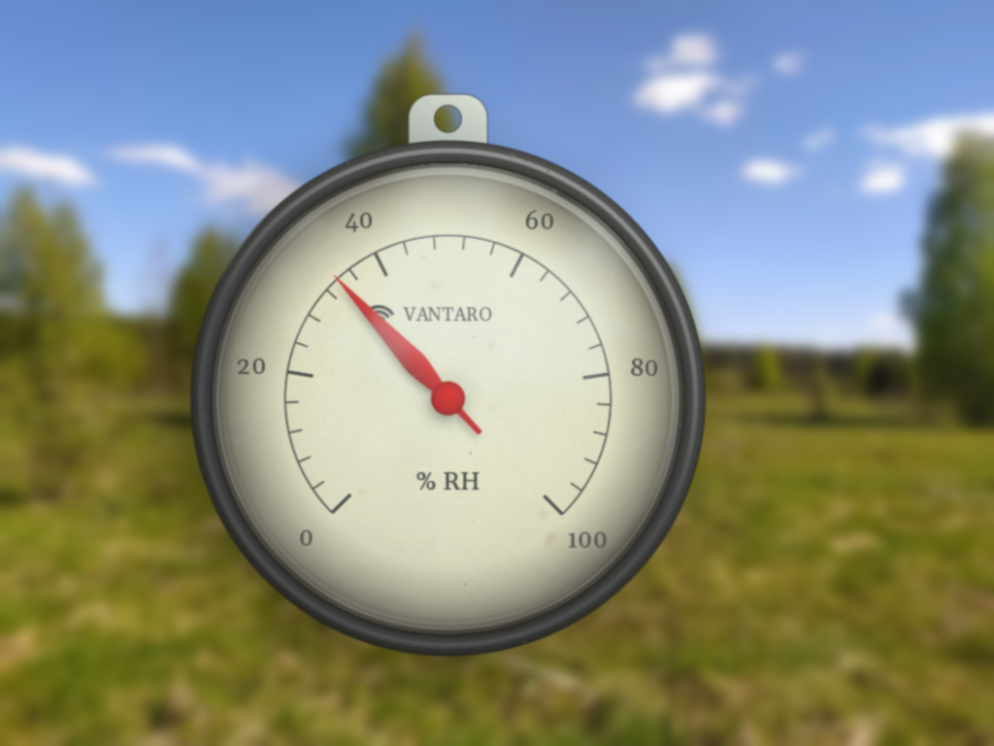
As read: 34; %
